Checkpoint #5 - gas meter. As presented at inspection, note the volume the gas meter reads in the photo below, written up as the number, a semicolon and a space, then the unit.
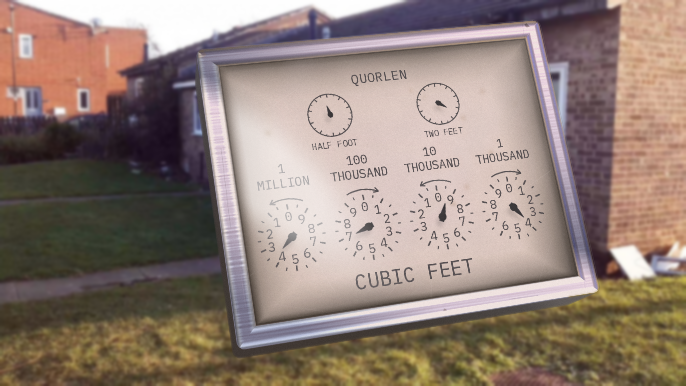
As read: 369400; ft³
